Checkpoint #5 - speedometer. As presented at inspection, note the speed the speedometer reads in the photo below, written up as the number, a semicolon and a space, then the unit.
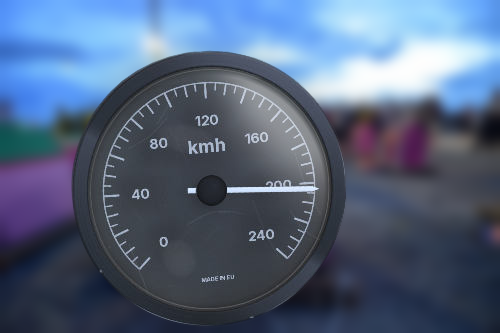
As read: 202.5; km/h
